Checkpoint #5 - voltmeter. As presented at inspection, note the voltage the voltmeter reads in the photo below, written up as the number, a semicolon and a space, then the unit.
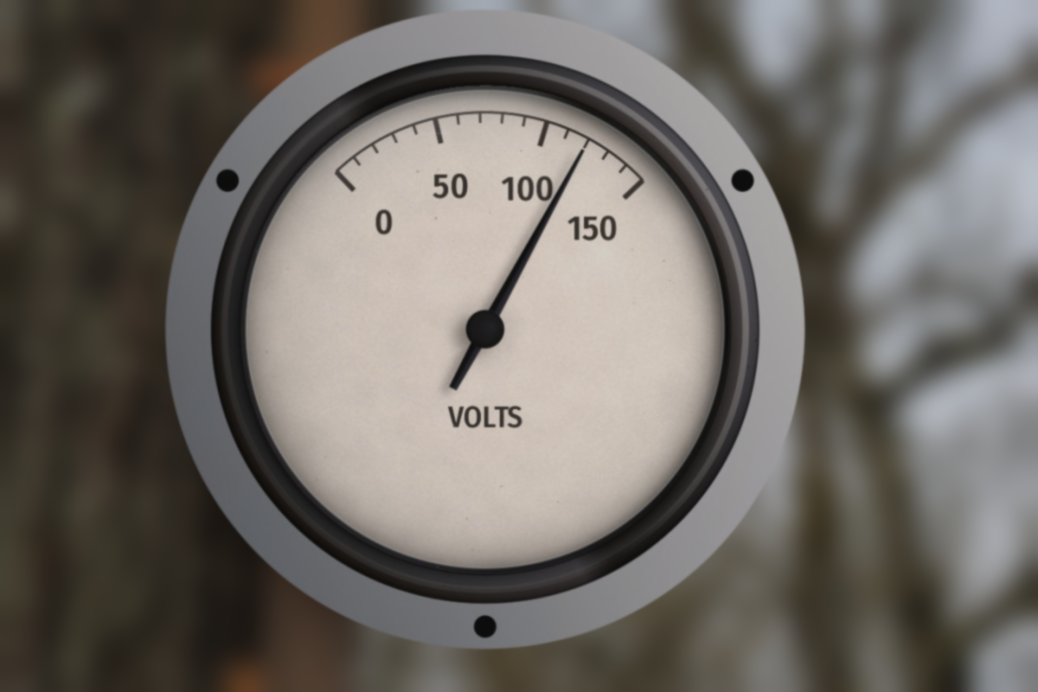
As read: 120; V
